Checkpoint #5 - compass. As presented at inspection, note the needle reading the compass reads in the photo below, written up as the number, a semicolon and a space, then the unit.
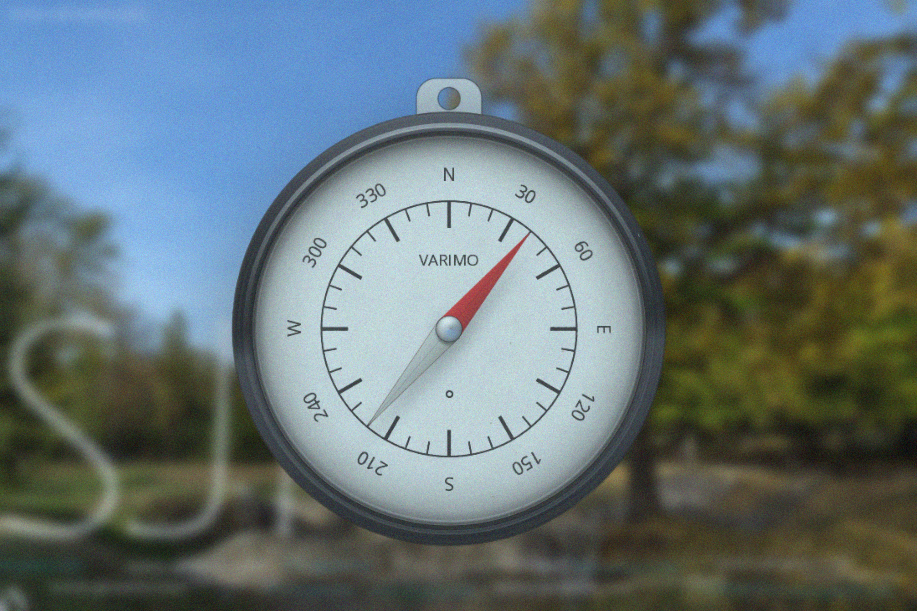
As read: 40; °
